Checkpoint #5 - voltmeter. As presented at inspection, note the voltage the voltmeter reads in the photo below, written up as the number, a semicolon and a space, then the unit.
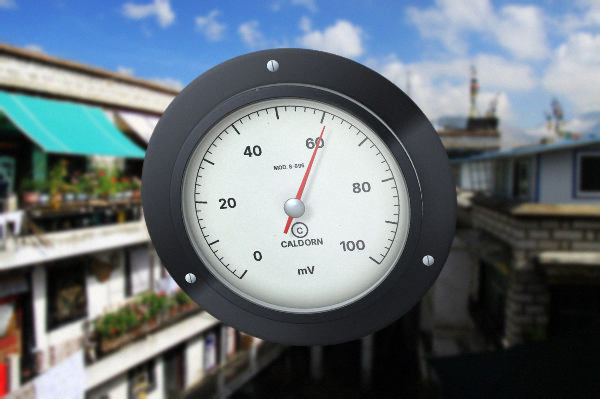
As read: 61; mV
